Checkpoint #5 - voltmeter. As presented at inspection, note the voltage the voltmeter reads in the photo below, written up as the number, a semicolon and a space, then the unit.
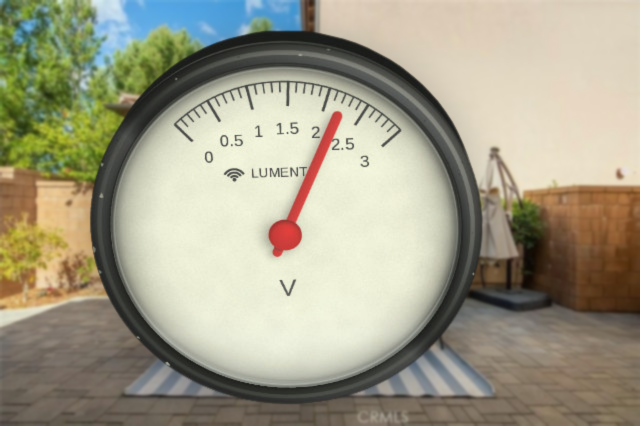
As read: 2.2; V
